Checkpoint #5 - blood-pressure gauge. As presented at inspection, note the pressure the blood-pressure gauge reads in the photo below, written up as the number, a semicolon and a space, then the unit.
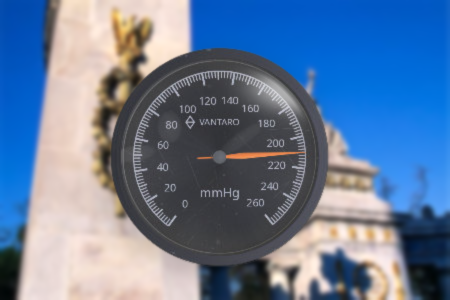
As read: 210; mmHg
